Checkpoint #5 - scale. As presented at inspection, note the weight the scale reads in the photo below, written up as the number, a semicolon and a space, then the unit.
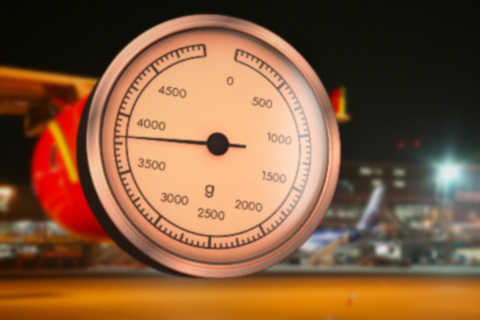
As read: 3800; g
